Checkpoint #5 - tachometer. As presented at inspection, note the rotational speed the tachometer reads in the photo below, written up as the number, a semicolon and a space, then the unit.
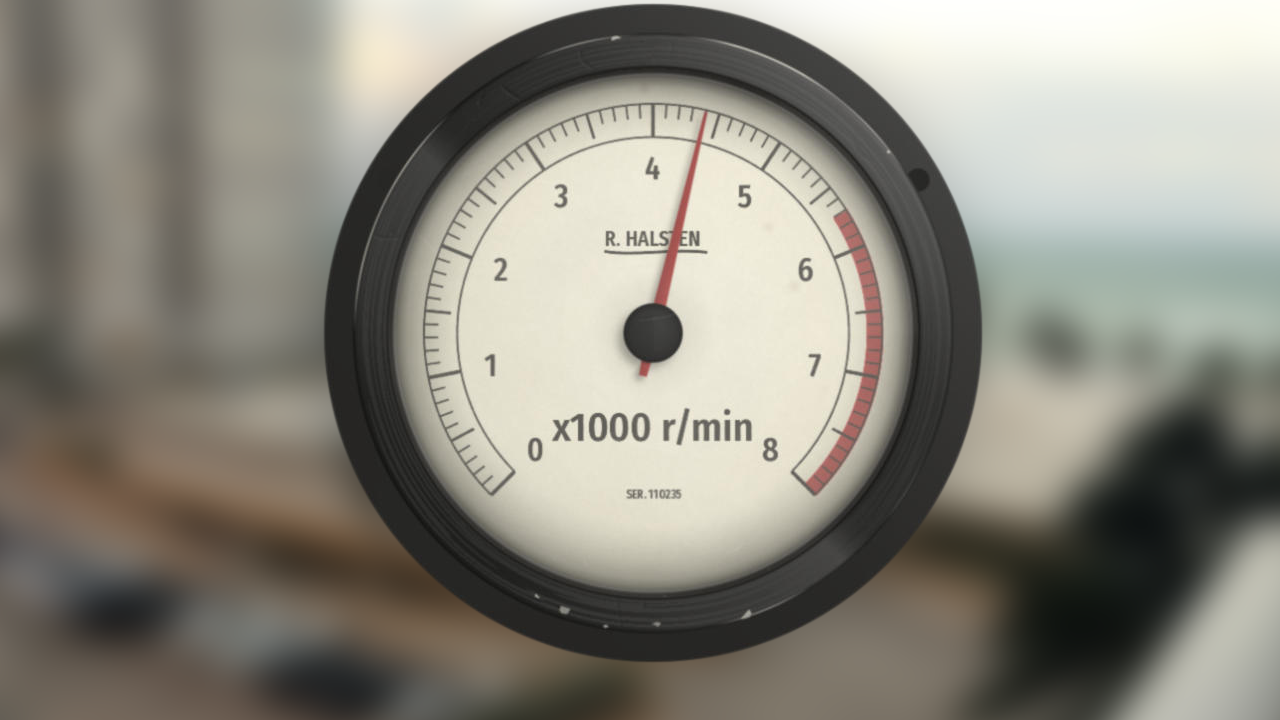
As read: 4400; rpm
